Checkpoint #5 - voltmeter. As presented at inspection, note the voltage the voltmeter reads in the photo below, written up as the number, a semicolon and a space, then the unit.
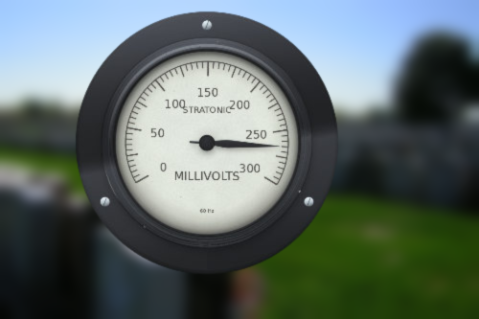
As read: 265; mV
